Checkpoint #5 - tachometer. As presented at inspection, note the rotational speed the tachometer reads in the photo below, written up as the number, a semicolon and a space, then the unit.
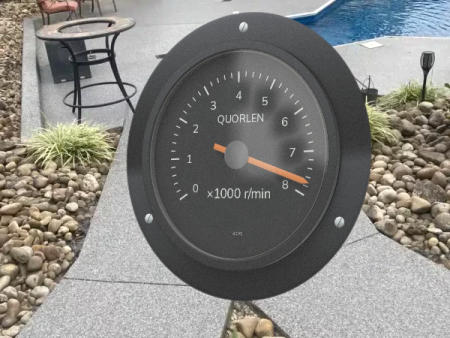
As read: 7700; rpm
